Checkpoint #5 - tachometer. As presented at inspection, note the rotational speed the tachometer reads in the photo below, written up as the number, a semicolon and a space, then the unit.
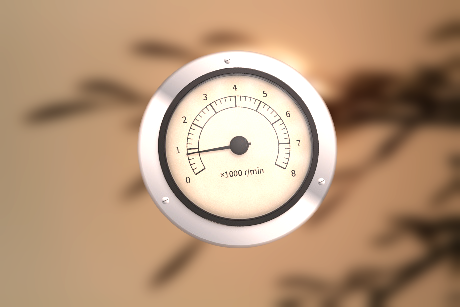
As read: 800; rpm
